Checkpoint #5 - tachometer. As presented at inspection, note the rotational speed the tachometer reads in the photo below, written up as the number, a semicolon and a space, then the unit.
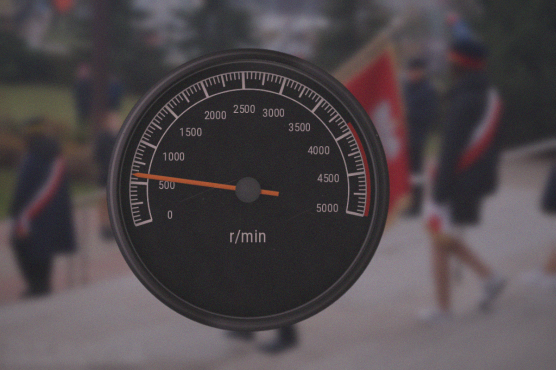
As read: 600; rpm
